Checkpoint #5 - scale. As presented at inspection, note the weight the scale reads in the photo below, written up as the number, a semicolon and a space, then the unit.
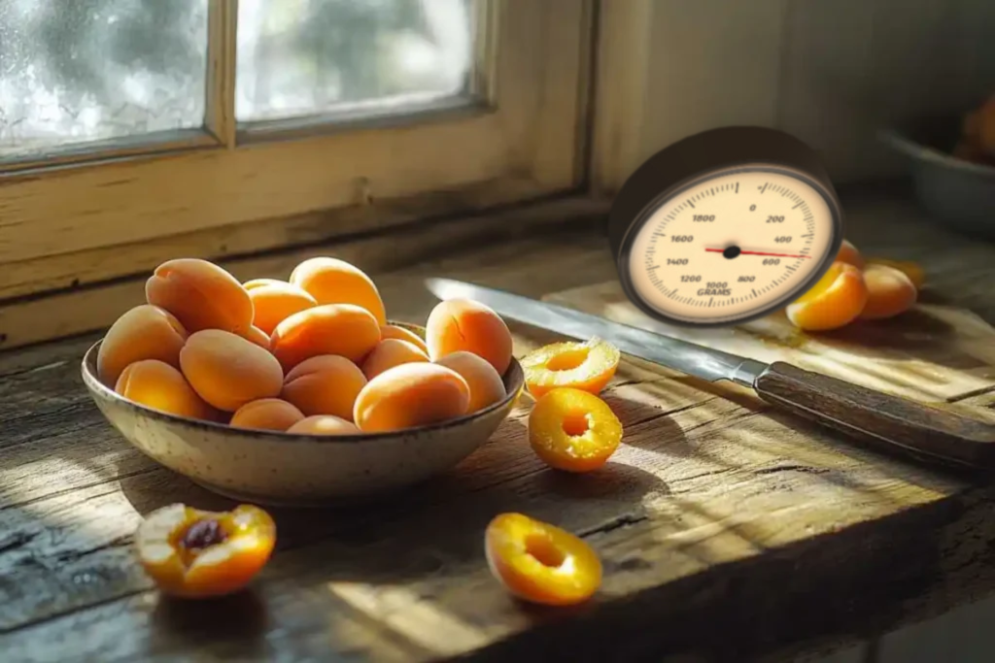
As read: 500; g
